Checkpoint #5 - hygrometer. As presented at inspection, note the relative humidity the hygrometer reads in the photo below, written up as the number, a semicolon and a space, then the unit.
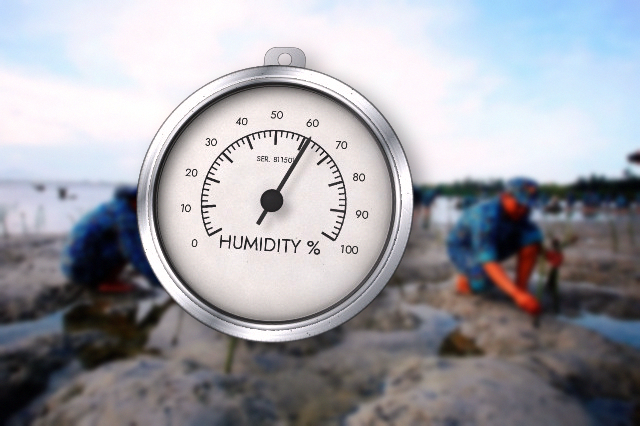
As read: 62; %
